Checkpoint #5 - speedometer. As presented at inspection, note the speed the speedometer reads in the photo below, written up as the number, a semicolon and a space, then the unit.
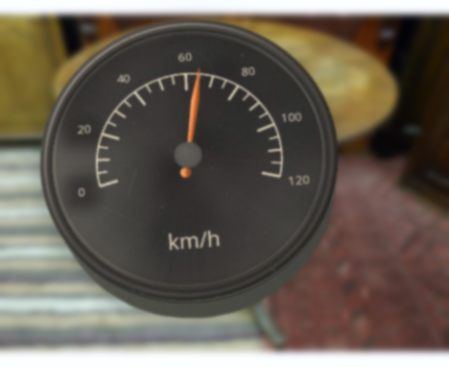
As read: 65; km/h
